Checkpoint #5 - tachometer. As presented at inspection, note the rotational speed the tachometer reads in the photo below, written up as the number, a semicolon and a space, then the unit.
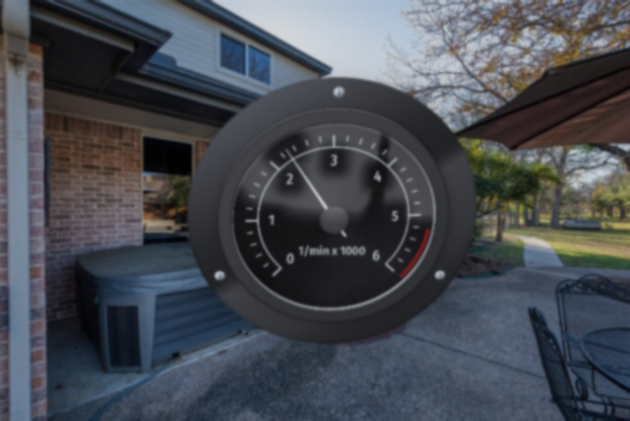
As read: 2300; rpm
